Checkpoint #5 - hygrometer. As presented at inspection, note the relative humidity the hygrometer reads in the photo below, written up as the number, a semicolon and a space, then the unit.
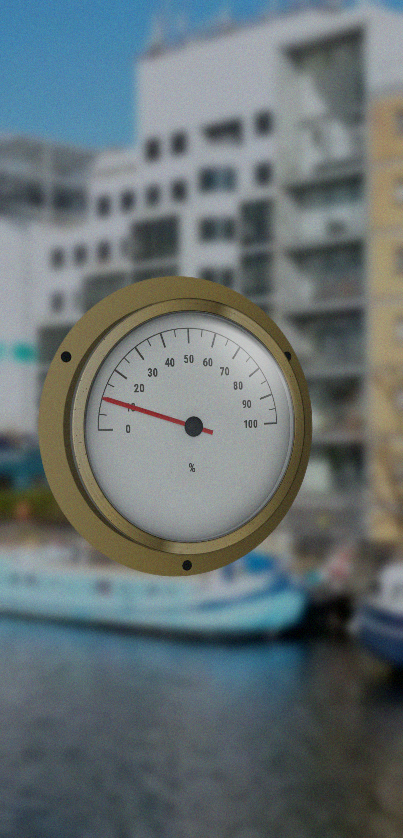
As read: 10; %
